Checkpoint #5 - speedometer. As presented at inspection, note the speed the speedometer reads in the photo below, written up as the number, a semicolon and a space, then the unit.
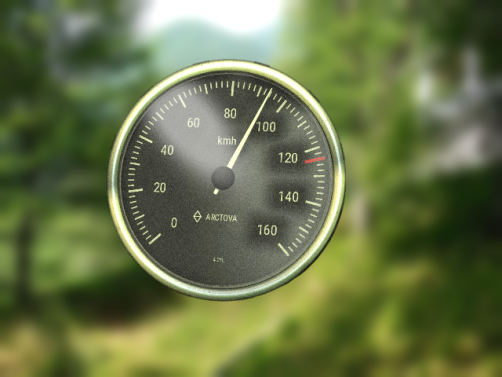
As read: 94; km/h
